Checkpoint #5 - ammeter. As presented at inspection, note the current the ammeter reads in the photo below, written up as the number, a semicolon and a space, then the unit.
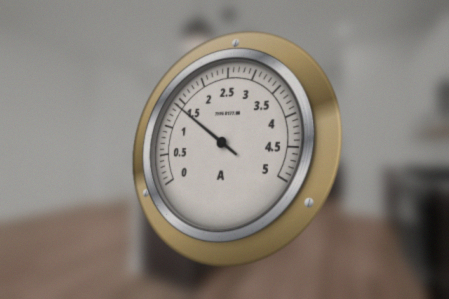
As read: 1.4; A
